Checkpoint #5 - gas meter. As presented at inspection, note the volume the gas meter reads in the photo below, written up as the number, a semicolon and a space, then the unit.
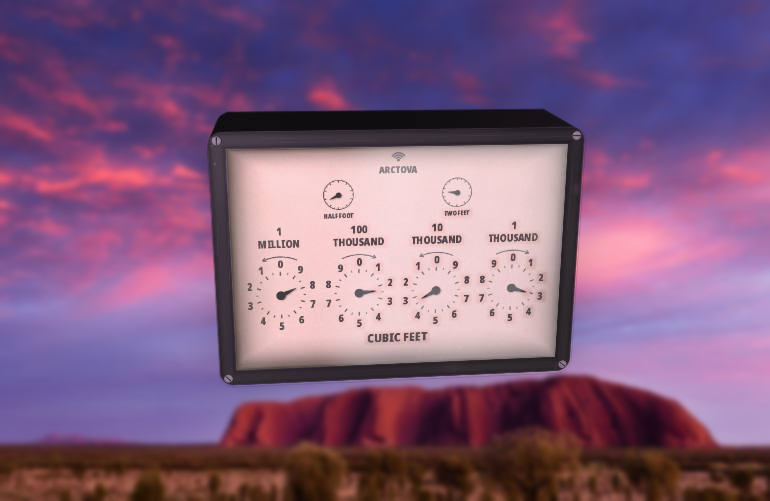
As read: 823300; ft³
